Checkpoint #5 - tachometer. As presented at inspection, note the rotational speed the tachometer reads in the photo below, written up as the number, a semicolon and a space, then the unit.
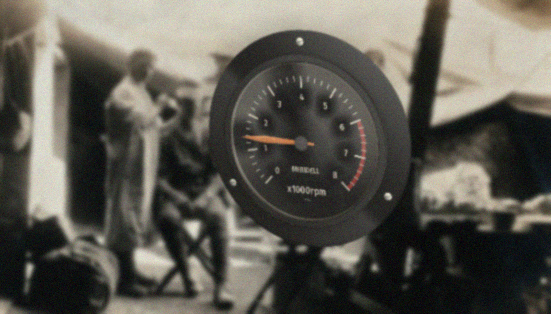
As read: 1400; rpm
